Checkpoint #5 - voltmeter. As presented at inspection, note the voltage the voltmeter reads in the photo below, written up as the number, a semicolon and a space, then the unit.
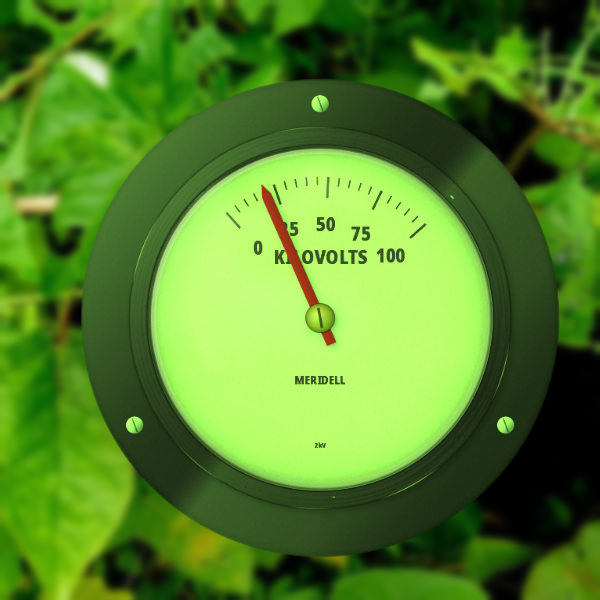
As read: 20; kV
